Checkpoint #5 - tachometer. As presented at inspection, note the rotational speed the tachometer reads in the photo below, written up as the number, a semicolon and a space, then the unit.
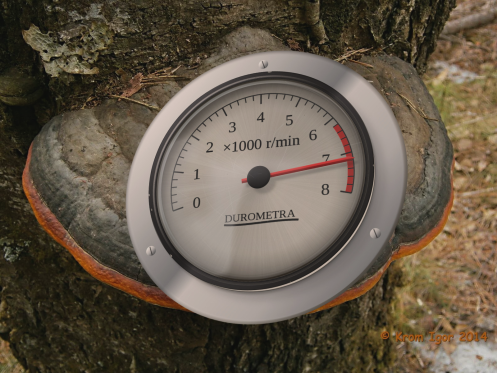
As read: 7200; rpm
